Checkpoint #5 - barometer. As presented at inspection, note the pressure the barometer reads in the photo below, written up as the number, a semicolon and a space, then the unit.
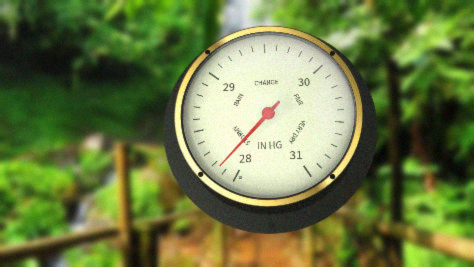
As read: 28.15; inHg
